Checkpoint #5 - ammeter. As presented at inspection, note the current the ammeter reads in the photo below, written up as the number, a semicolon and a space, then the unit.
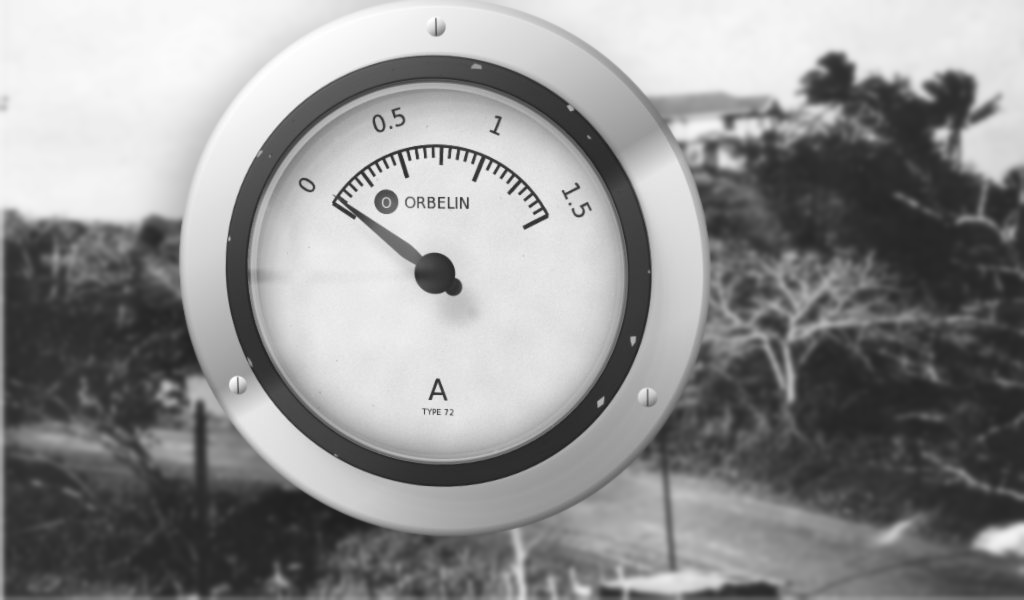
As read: 0.05; A
